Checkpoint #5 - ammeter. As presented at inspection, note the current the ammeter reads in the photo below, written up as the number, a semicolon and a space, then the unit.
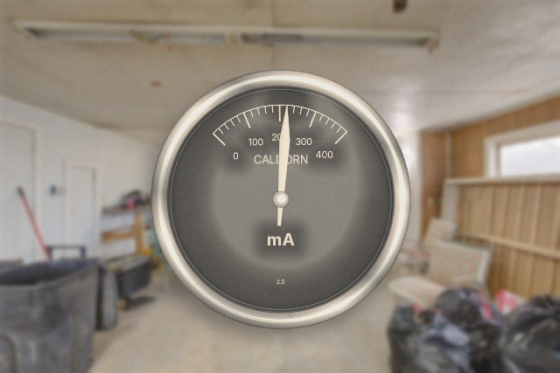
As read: 220; mA
